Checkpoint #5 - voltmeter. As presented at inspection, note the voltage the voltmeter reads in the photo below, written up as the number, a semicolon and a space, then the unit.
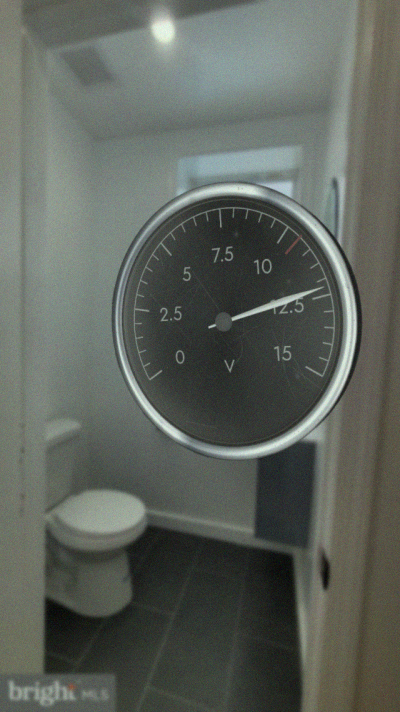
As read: 12.25; V
